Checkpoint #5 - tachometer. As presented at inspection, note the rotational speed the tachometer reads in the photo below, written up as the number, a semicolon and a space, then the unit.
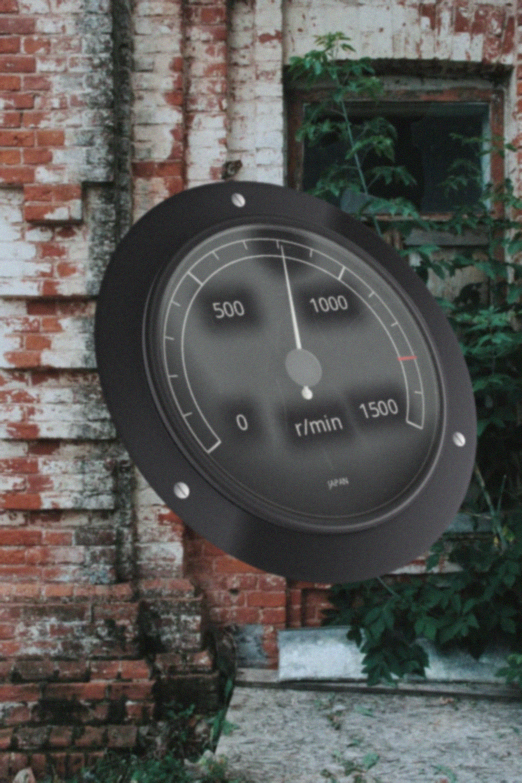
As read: 800; rpm
